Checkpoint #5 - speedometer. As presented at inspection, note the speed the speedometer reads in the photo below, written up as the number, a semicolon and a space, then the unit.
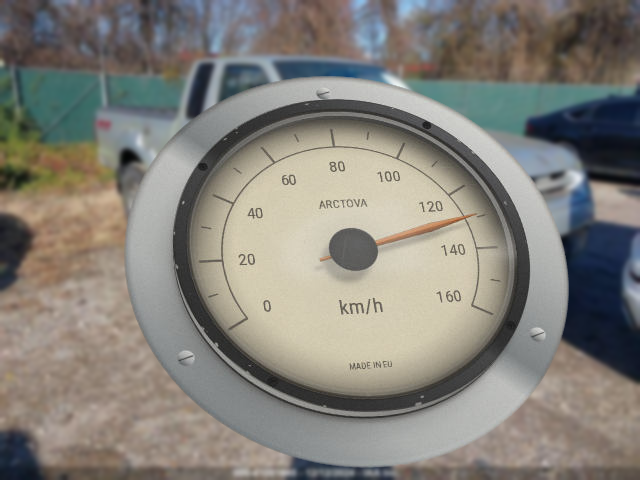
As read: 130; km/h
